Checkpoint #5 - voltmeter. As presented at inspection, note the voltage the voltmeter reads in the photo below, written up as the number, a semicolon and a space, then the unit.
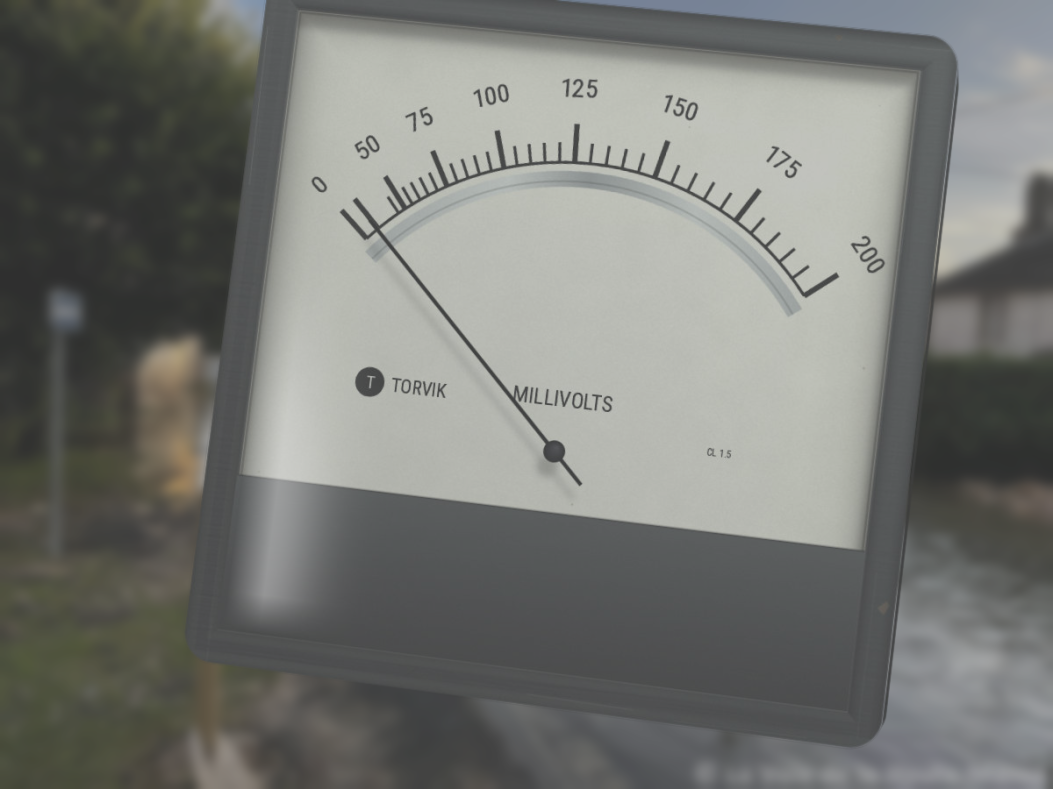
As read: 25; mV
